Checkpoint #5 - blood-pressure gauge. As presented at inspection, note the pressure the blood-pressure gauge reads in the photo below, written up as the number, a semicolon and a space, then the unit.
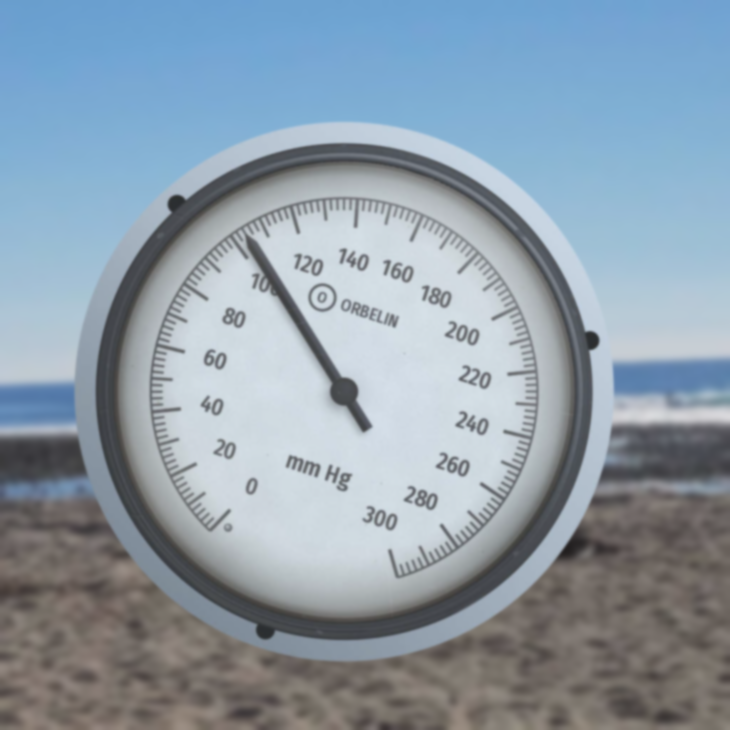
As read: 104; mmHg
